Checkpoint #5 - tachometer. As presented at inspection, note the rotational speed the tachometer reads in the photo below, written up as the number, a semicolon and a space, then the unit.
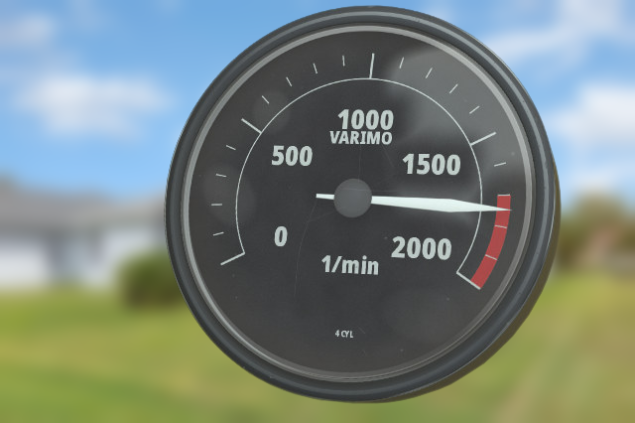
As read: 1750; rpm
